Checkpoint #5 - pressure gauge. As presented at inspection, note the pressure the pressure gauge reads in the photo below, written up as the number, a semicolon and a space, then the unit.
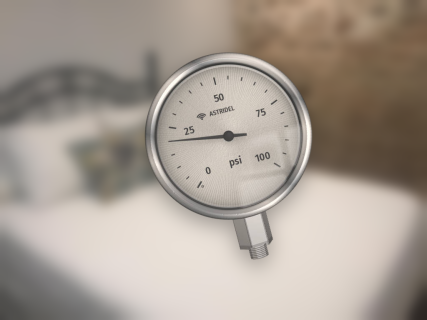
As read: 20; psi
